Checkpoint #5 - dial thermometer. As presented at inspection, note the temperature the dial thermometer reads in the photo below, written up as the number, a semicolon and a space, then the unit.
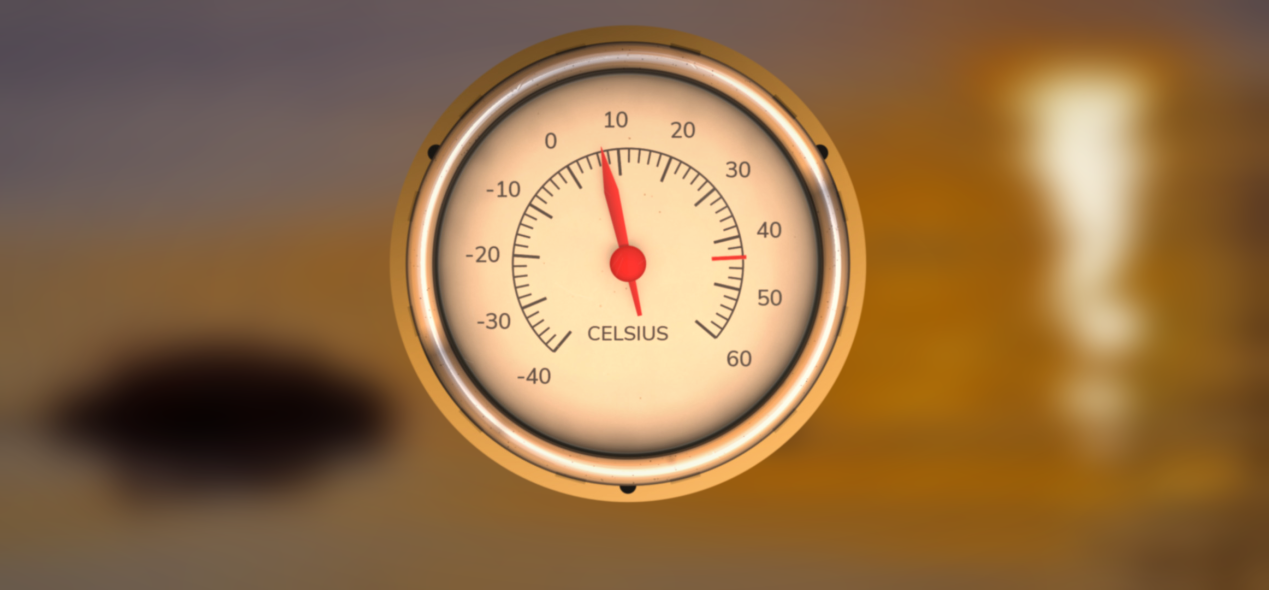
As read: 7; °C
